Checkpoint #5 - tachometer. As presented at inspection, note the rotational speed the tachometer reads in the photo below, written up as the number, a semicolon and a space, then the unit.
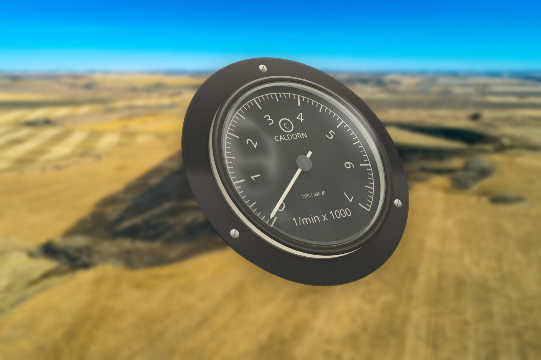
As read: 100; rpm
